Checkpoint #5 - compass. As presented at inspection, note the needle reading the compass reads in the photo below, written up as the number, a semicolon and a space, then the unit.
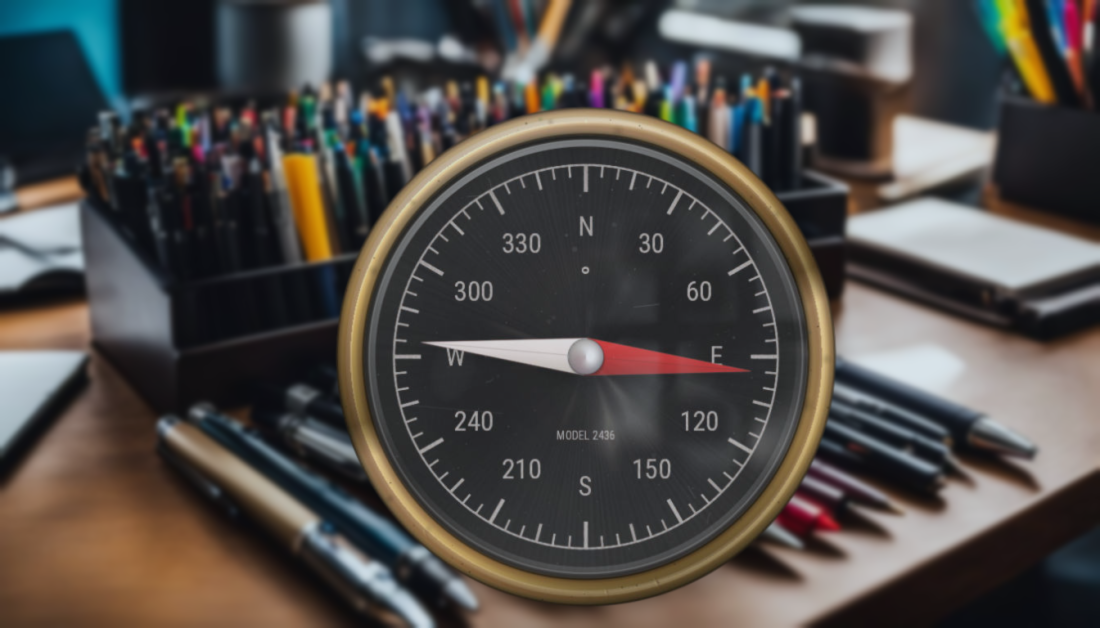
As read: 95; °
